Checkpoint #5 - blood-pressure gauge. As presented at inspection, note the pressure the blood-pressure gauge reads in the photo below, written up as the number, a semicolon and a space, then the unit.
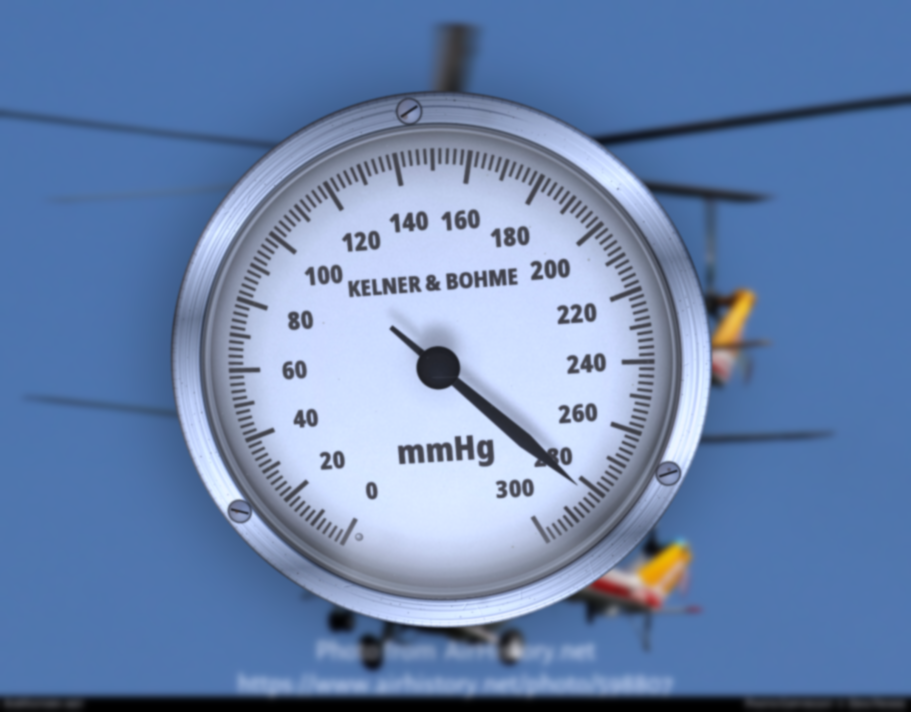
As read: 282; mmHg
